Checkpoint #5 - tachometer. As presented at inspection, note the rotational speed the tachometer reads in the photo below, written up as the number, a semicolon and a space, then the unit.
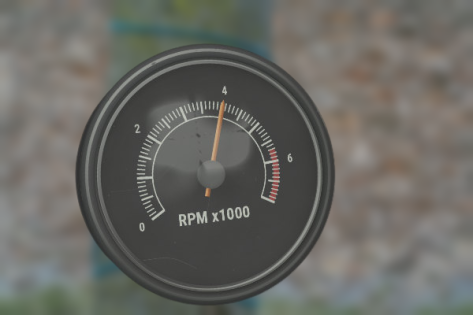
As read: 4000; rpm
